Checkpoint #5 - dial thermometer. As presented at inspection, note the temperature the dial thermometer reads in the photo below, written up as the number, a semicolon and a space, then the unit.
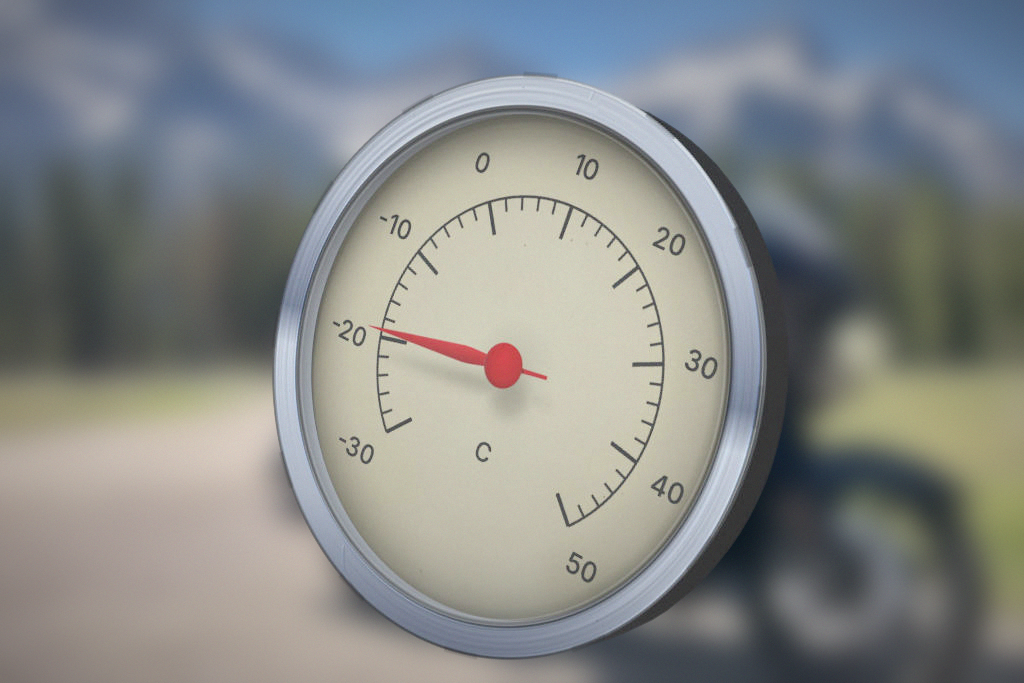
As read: -19; °C
